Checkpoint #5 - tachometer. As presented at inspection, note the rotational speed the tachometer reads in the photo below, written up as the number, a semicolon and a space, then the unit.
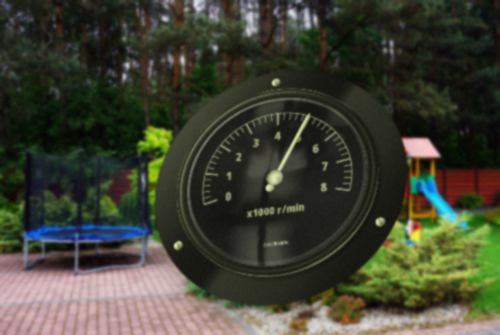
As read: 5000; rpm
